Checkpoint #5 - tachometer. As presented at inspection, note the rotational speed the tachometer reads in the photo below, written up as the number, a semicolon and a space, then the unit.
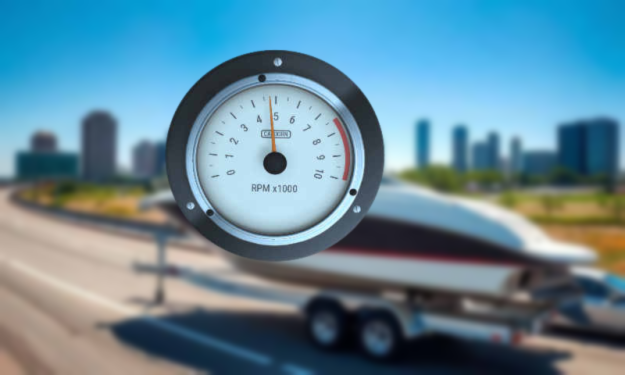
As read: 4750; rpm
